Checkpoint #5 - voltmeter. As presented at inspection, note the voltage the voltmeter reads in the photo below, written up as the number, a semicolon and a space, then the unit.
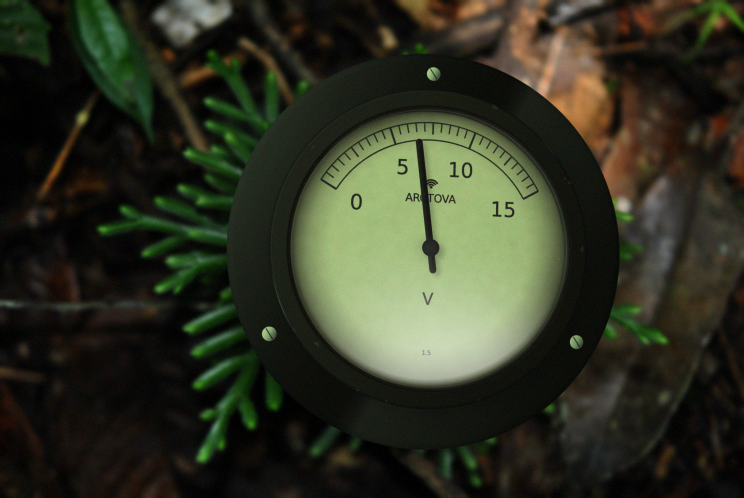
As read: 6.5; V
